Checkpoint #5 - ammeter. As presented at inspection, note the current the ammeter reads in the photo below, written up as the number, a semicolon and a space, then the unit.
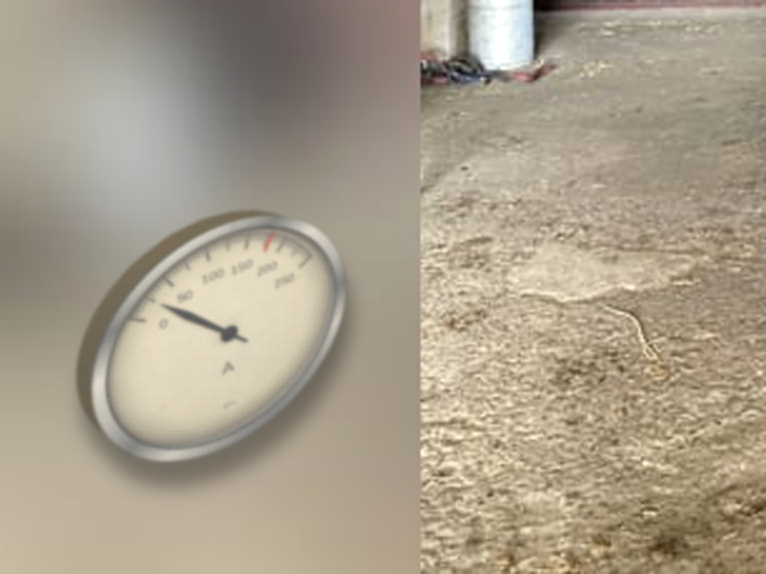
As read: 25; A
